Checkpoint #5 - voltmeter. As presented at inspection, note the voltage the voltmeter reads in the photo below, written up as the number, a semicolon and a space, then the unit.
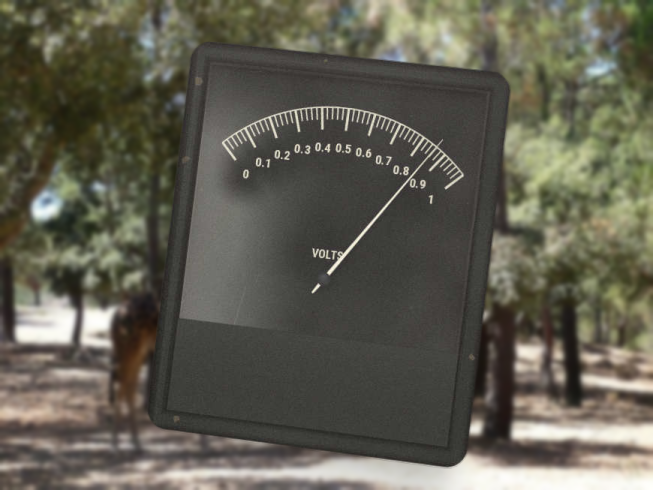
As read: 0.86; V
